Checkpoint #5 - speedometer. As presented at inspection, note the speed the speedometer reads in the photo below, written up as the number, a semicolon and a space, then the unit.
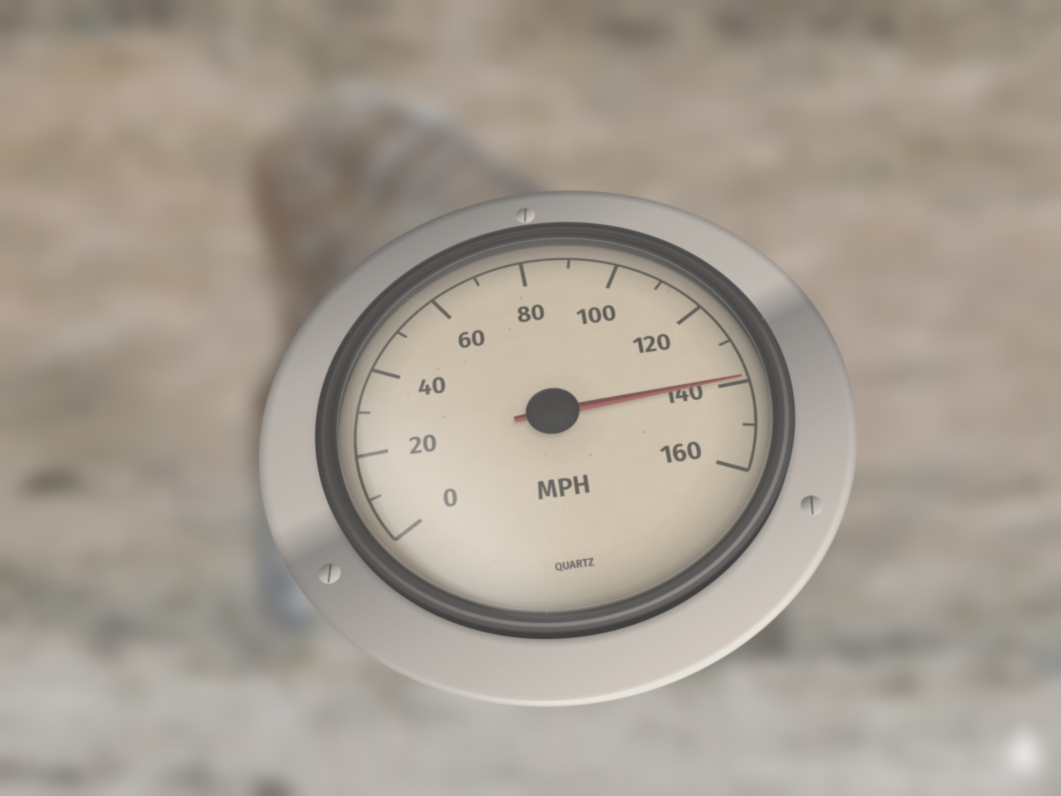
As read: 140; mph
